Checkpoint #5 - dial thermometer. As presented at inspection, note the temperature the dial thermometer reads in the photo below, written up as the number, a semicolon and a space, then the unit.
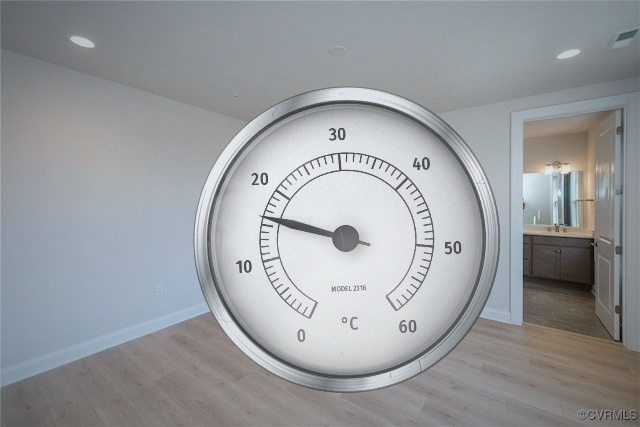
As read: 16; °C
